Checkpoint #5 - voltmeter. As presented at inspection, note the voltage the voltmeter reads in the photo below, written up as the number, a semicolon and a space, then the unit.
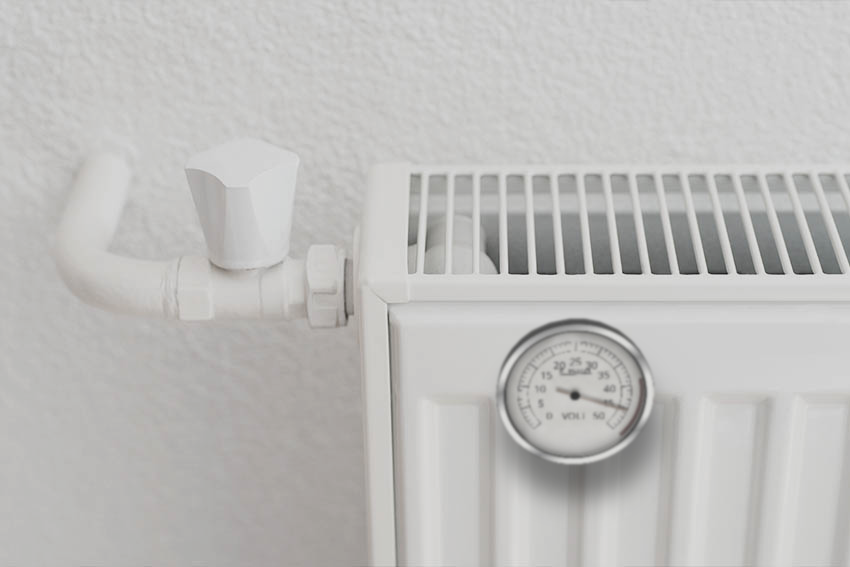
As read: 45; V
